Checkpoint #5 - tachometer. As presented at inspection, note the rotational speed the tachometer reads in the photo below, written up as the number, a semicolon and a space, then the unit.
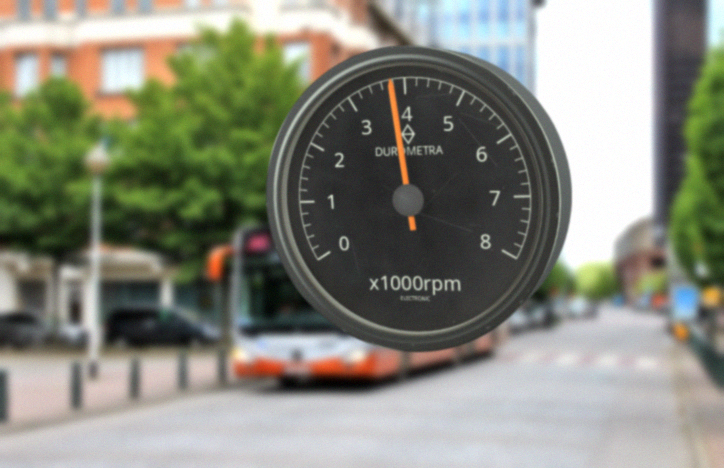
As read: 3800; rpm
